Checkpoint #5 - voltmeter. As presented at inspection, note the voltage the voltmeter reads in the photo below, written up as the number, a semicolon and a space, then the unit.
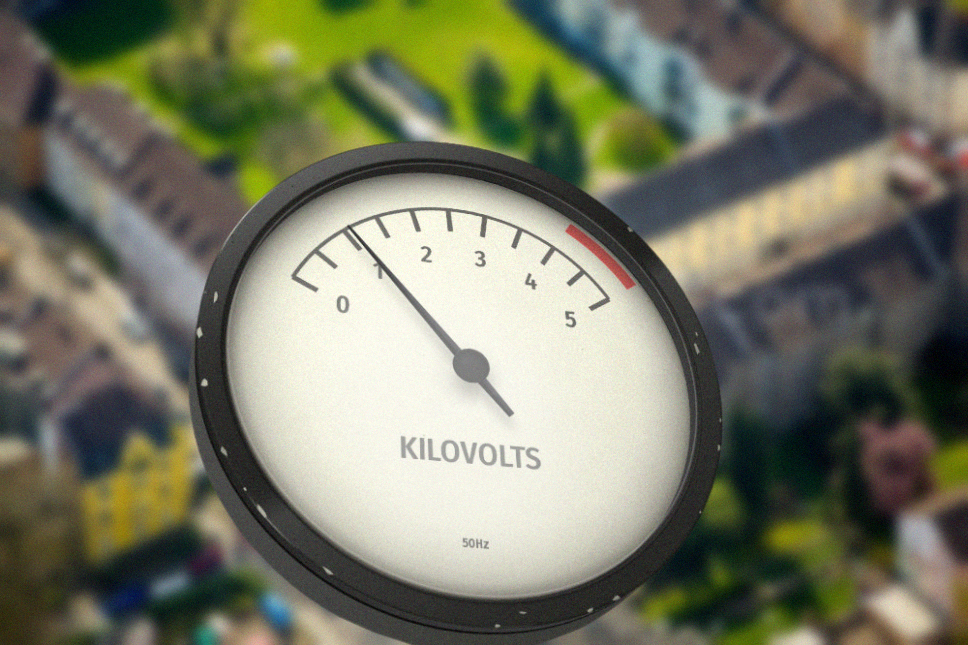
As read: 1; kV
